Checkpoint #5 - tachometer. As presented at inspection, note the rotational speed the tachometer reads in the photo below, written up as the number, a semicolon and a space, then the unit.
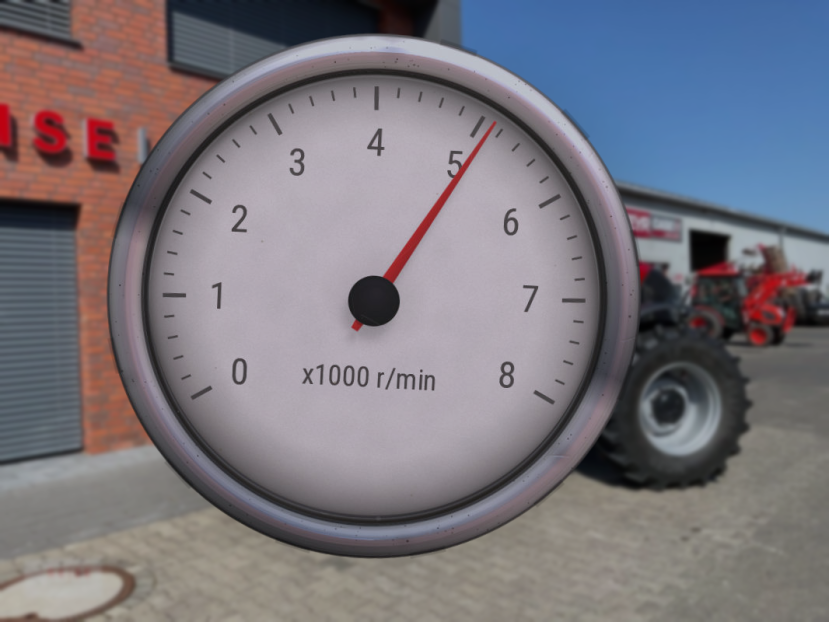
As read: 5100; rpm
